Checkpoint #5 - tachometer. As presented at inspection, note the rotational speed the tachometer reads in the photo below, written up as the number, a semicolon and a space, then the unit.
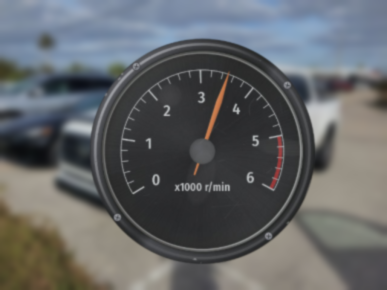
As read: 3500; rpm
